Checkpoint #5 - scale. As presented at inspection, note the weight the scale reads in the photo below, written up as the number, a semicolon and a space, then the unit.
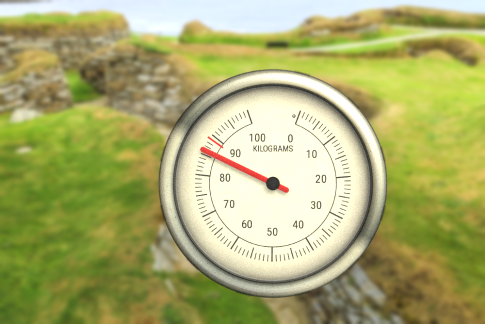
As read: 86; kg
